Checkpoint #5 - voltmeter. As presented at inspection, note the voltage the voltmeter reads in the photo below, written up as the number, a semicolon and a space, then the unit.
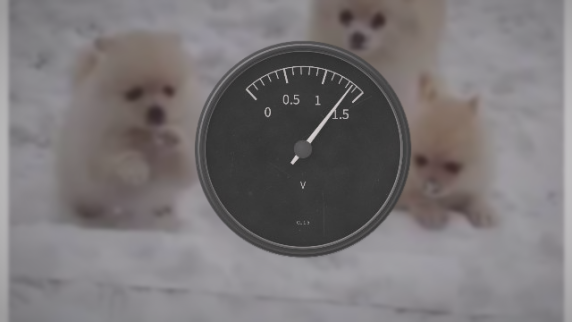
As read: 1.35; V
